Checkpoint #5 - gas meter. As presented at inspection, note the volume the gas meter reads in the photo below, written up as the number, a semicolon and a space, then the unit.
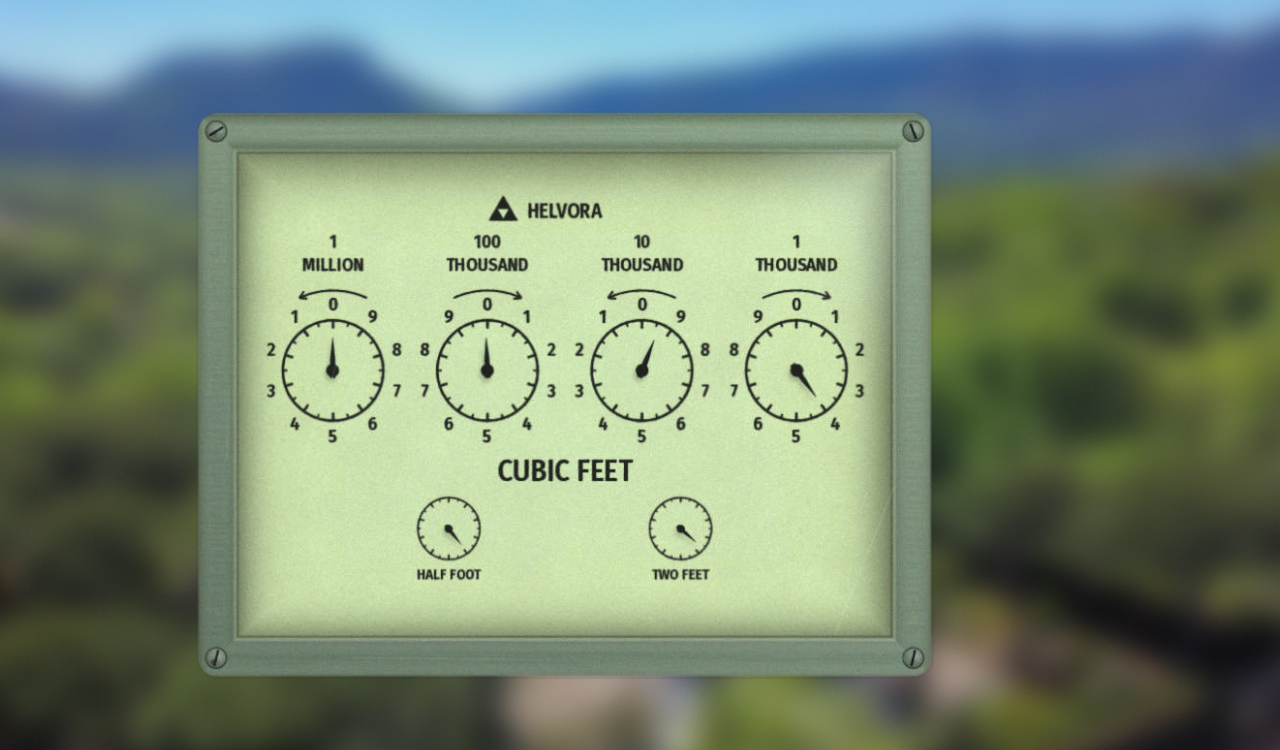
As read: 999400; ft³
